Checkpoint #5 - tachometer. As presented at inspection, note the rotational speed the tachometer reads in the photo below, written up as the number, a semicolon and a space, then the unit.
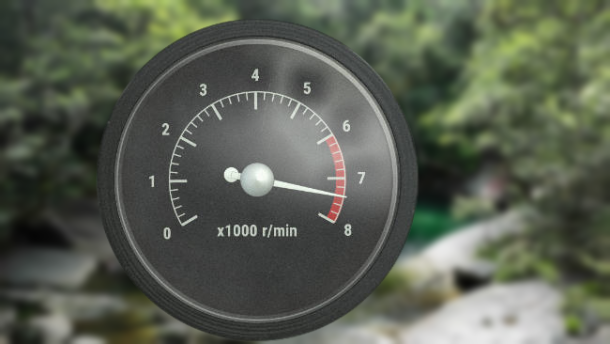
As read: 7400; rpm
